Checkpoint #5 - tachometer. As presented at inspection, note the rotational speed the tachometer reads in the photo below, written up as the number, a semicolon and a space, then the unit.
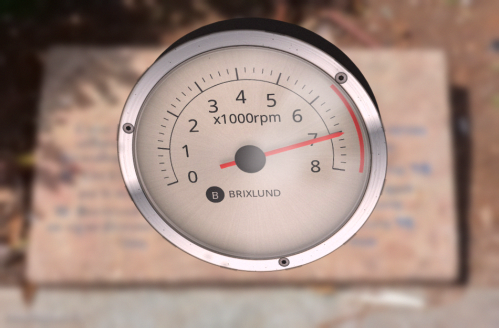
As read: 7000; rpm
